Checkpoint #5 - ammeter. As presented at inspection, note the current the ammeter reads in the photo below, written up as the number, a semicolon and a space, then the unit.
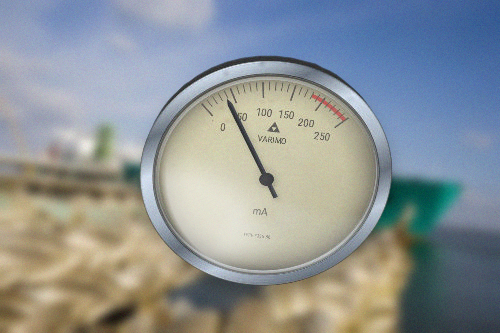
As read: 40; mA
